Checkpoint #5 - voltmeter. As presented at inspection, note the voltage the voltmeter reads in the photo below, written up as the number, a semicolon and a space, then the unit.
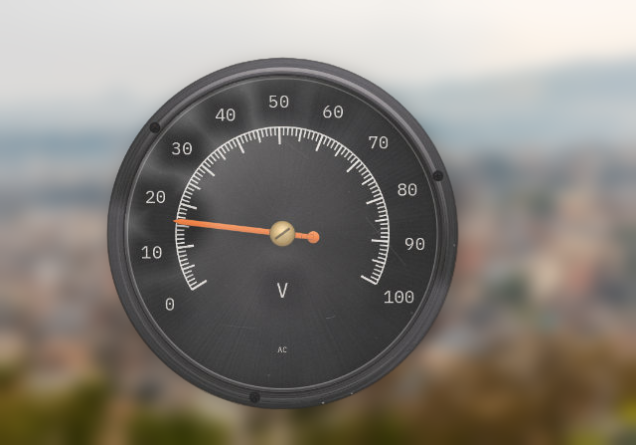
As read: 16; V
